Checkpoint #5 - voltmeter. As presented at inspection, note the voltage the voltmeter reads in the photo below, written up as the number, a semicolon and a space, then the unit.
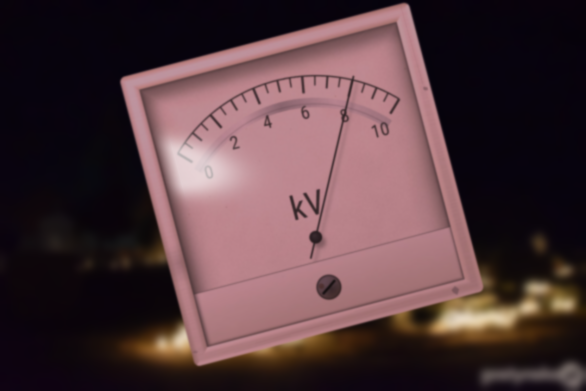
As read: 8; kV
